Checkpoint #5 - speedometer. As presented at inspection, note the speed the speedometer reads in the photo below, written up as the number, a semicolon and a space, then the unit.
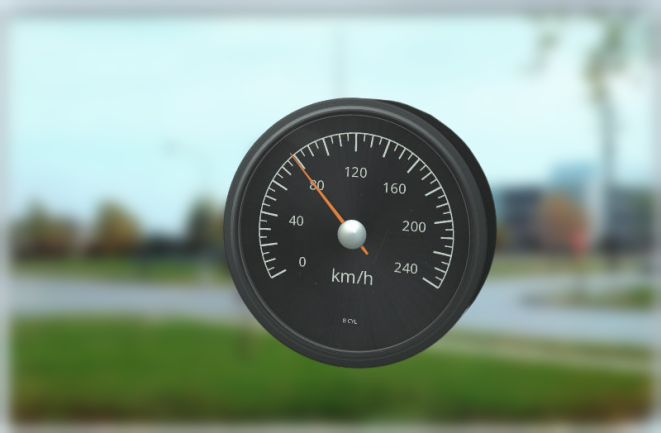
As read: 80; km/h
